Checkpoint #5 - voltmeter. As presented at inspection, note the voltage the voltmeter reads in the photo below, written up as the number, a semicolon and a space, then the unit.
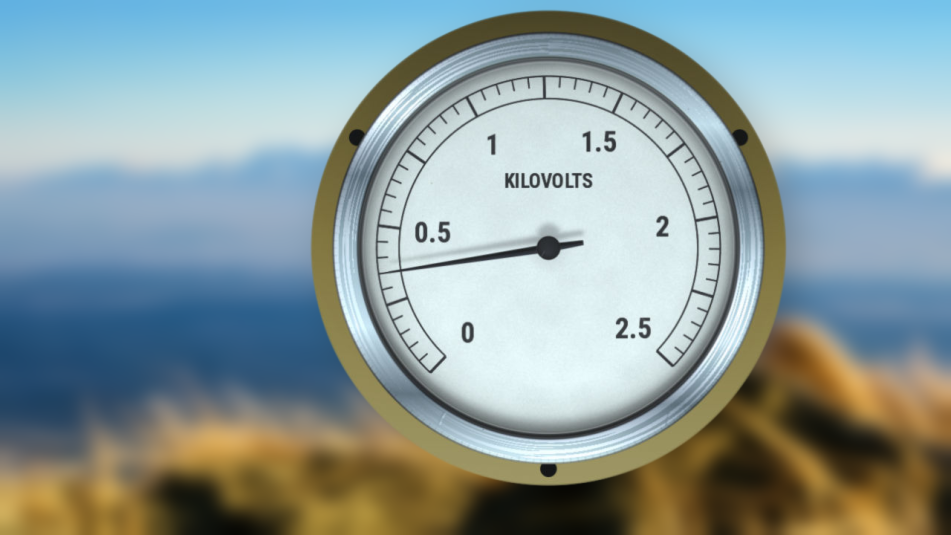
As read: 0.35; kV
